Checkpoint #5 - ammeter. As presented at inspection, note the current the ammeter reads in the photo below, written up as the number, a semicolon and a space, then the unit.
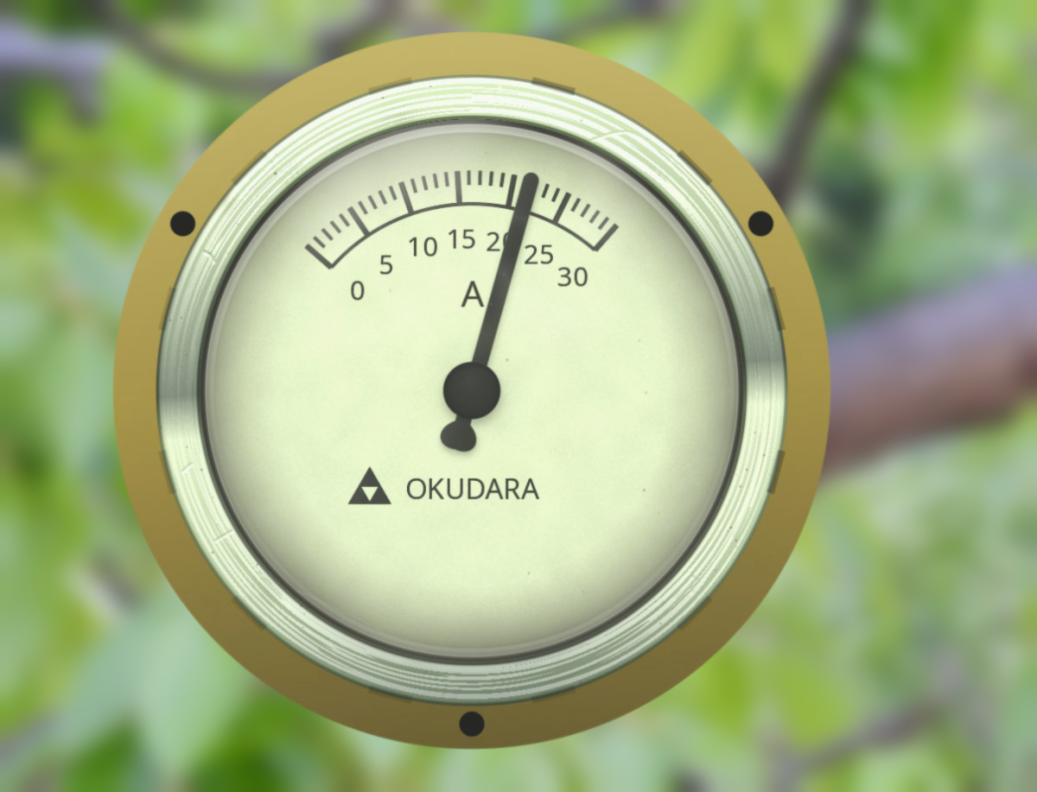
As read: 21.5; A
